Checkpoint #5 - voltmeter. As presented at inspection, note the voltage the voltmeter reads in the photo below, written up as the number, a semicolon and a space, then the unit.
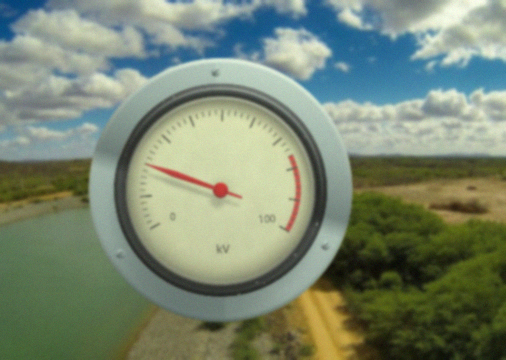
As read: 20; kV
